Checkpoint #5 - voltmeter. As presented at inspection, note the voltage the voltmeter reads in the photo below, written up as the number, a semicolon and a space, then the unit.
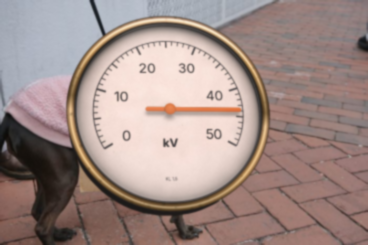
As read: 44; kV
